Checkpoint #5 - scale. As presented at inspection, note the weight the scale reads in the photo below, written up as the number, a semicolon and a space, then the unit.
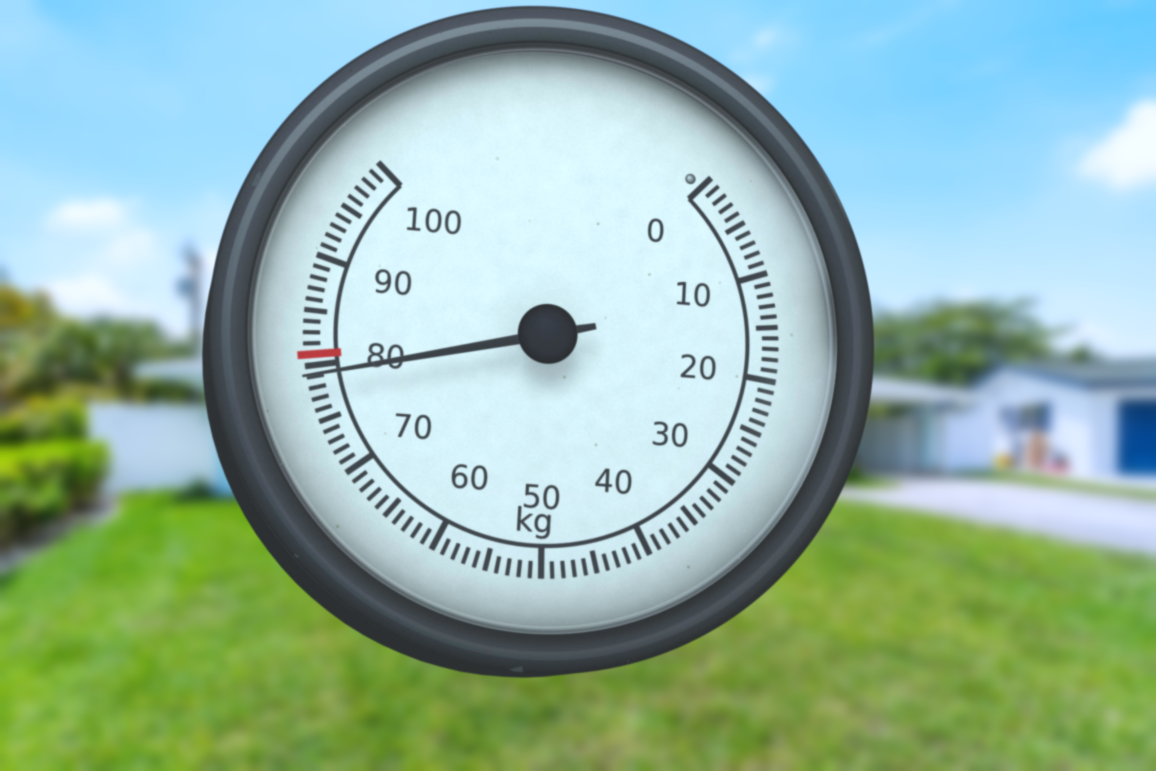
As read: 79; kg
